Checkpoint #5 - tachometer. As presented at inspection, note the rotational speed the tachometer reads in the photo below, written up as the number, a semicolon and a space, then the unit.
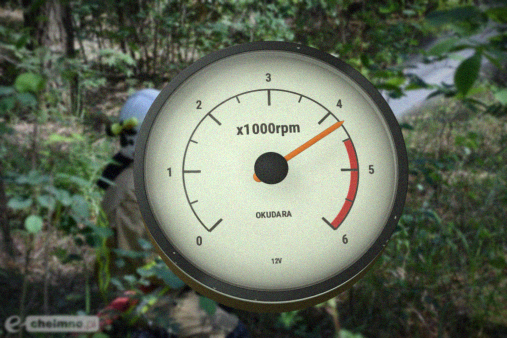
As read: 4250; rpm
